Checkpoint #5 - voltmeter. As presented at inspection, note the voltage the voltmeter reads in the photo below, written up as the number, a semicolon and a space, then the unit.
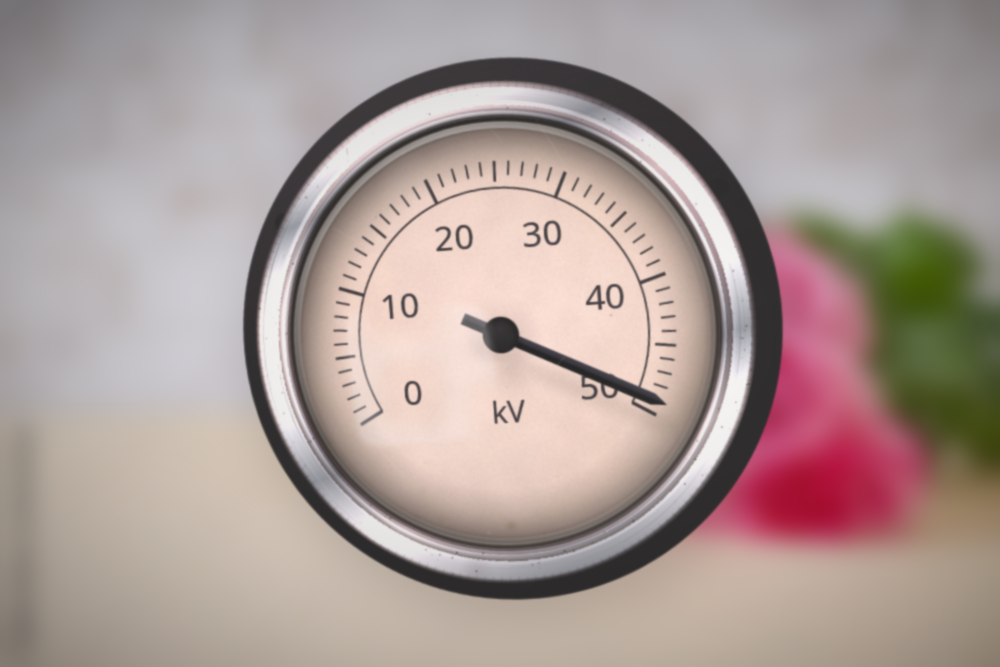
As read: 49; kV
